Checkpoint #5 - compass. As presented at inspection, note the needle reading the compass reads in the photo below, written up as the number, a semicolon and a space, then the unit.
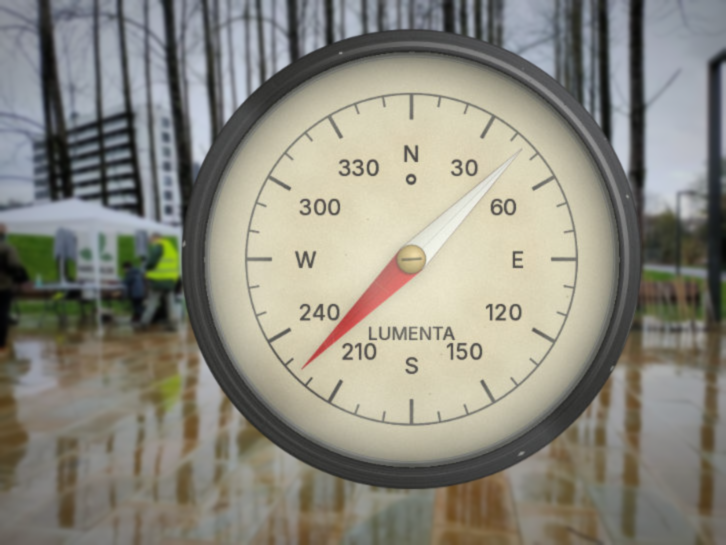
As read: 225; °
